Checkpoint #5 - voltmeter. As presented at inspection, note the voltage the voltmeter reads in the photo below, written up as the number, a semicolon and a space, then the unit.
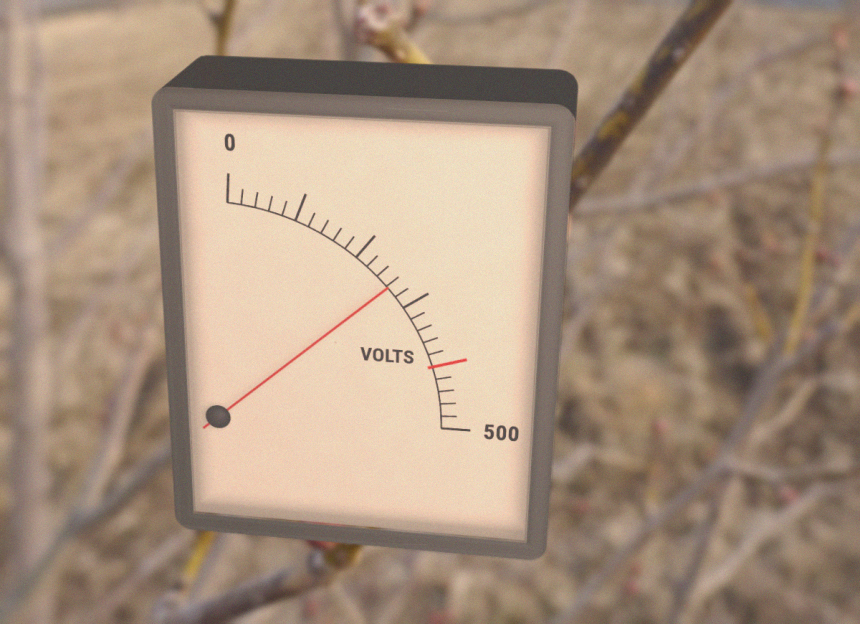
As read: 260; V
